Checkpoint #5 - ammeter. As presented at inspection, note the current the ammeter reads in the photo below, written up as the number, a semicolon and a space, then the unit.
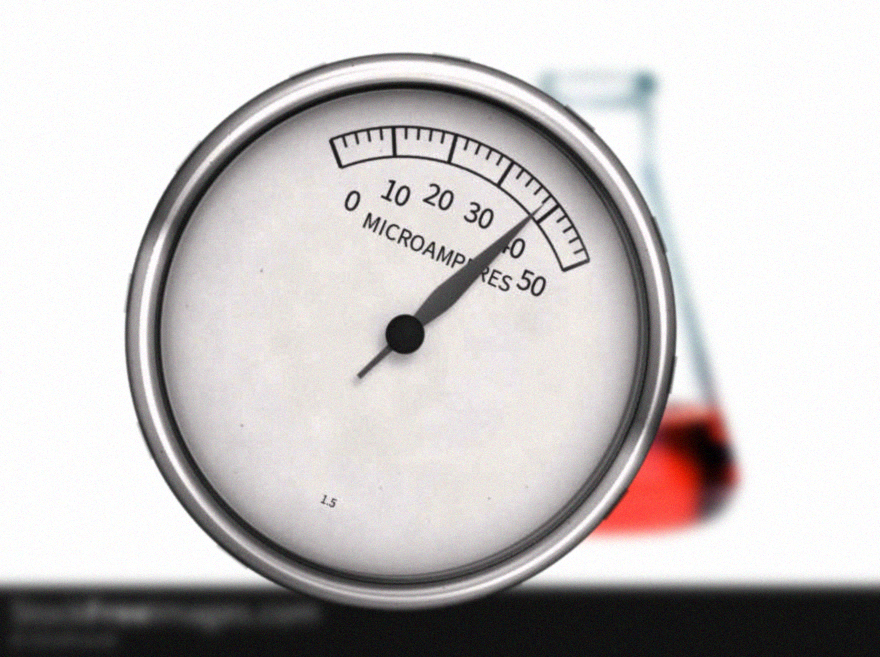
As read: 38; µA
